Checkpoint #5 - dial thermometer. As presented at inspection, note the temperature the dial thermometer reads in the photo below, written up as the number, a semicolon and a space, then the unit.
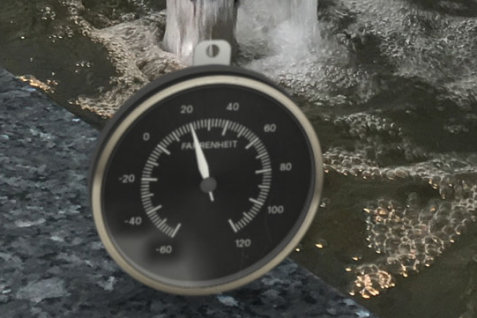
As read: 20; °F
